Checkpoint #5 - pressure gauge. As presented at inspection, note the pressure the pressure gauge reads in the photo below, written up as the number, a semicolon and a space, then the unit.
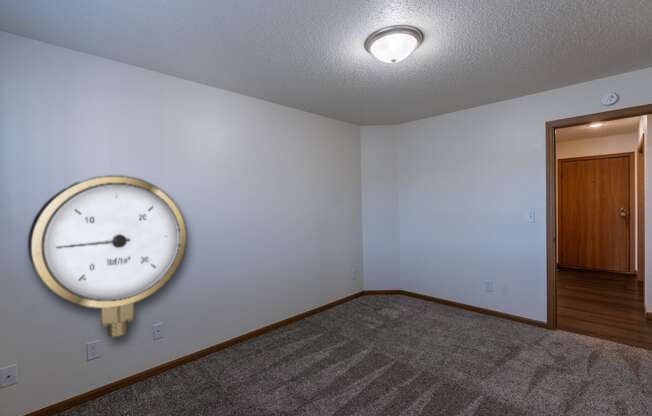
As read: 5; psi
